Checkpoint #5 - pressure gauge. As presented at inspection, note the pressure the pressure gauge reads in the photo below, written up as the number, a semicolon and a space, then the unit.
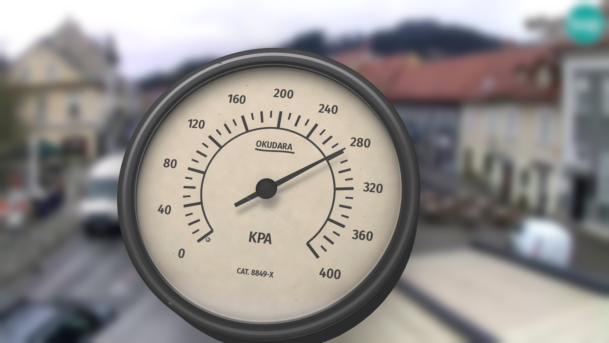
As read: 280; kPa
